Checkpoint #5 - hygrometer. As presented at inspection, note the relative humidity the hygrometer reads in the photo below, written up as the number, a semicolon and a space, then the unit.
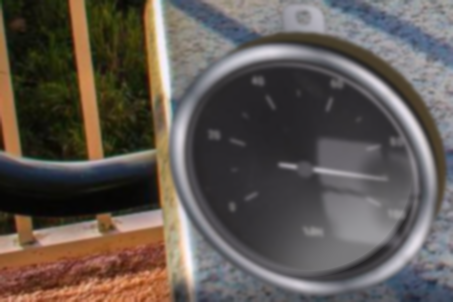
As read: 90; %
